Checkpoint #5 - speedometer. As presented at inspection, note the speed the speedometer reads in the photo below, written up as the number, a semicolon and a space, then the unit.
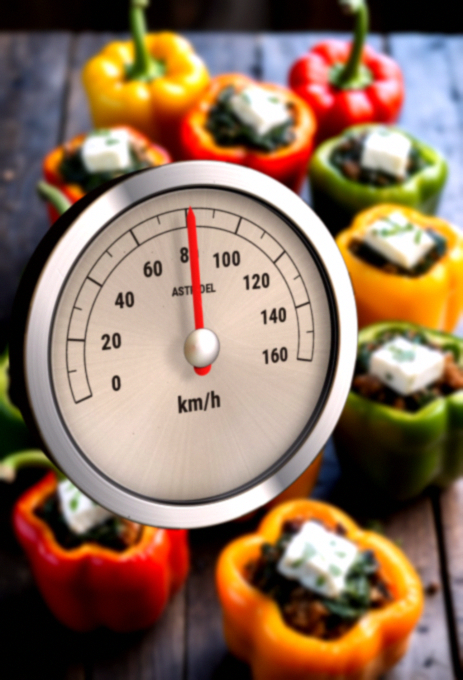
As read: 80; km/h
